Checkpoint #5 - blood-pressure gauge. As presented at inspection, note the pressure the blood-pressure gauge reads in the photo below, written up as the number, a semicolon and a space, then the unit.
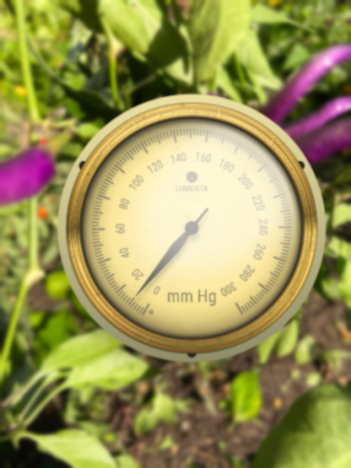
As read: 10; mmHg
